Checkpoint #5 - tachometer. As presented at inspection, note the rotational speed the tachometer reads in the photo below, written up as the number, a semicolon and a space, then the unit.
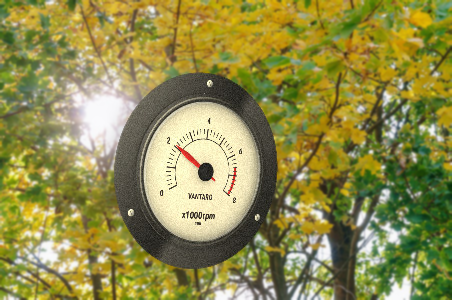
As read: 2000; rpm
